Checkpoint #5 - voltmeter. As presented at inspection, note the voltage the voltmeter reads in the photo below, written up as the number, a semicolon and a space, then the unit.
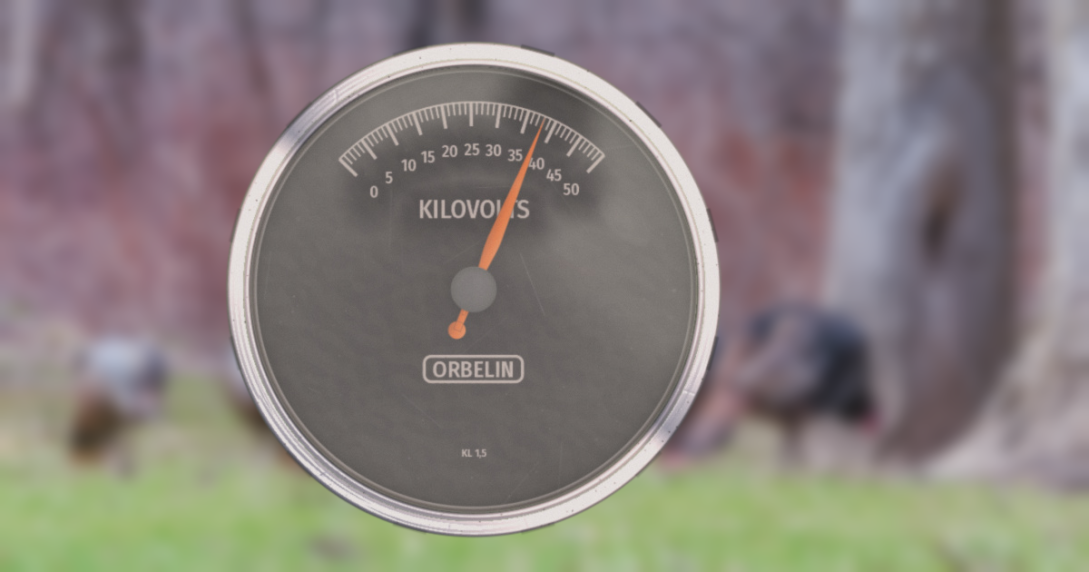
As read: 38; kV
